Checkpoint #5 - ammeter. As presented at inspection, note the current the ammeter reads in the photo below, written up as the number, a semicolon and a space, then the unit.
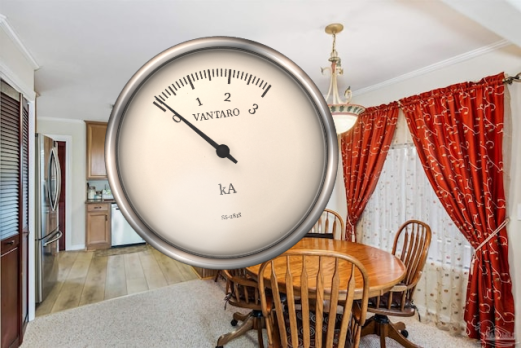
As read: 0.1; kA
